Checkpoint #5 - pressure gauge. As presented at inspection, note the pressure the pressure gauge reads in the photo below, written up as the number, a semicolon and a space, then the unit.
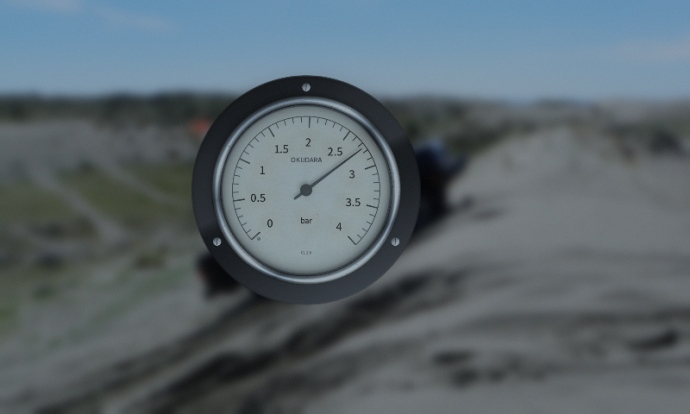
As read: 2.75; bar
